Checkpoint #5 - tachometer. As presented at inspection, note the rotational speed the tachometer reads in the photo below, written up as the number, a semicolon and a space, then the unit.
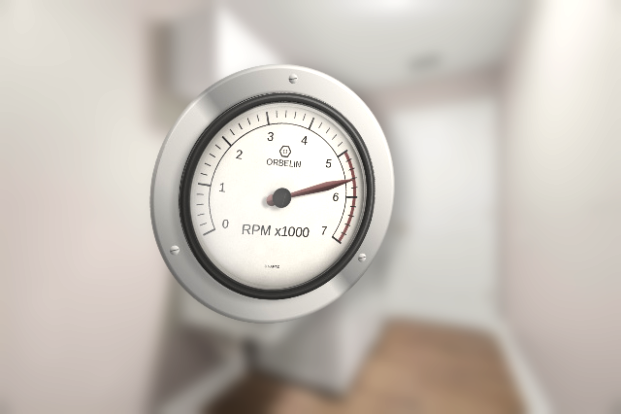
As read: 5600; rpm
